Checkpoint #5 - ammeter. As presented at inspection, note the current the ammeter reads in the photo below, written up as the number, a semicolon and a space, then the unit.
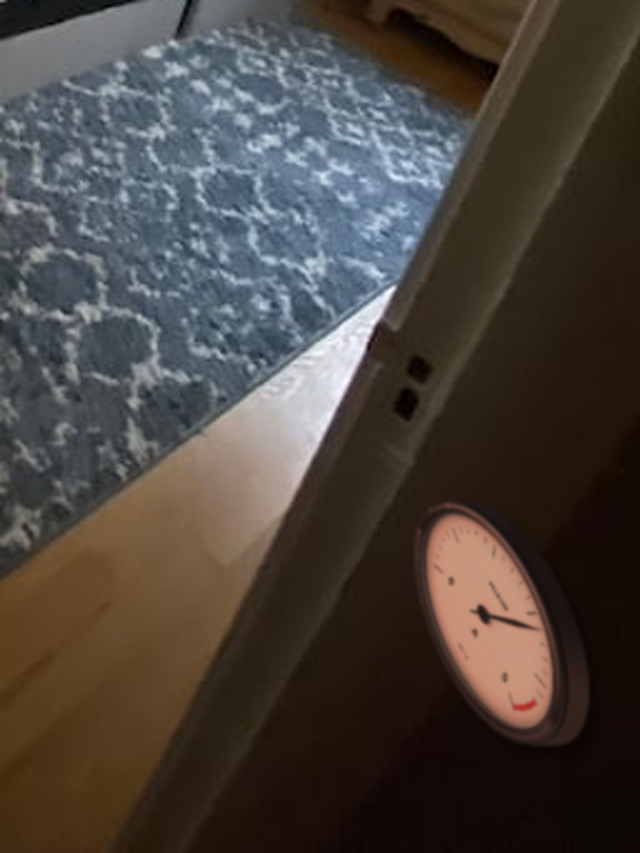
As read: 3.2; A
